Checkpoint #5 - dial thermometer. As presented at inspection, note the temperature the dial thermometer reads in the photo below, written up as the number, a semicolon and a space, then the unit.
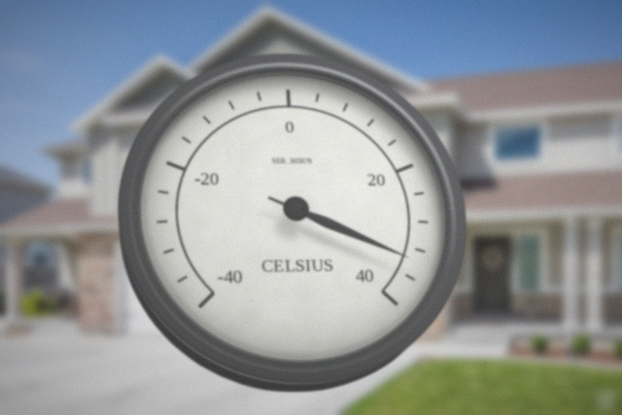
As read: 34; °C
